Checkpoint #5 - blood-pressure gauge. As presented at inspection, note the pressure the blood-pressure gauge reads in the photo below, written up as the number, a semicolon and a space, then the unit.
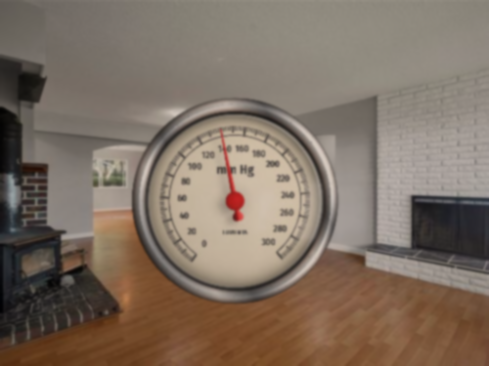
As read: 140; mmHg
